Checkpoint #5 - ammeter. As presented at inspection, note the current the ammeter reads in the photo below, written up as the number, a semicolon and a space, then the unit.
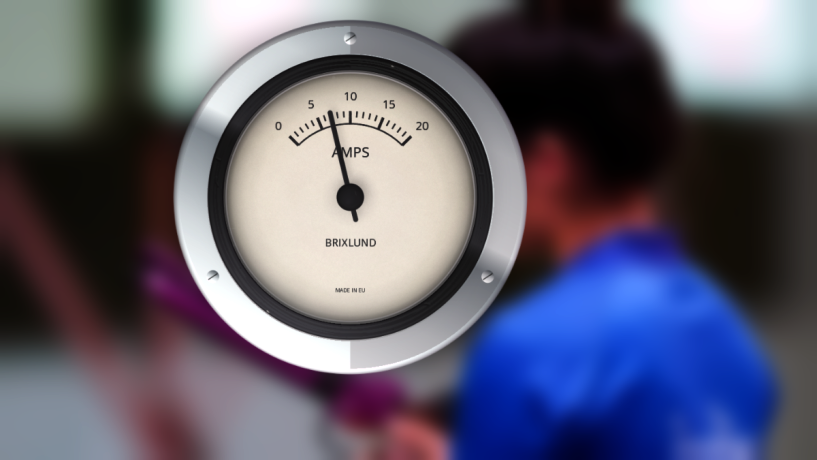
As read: 7; A
